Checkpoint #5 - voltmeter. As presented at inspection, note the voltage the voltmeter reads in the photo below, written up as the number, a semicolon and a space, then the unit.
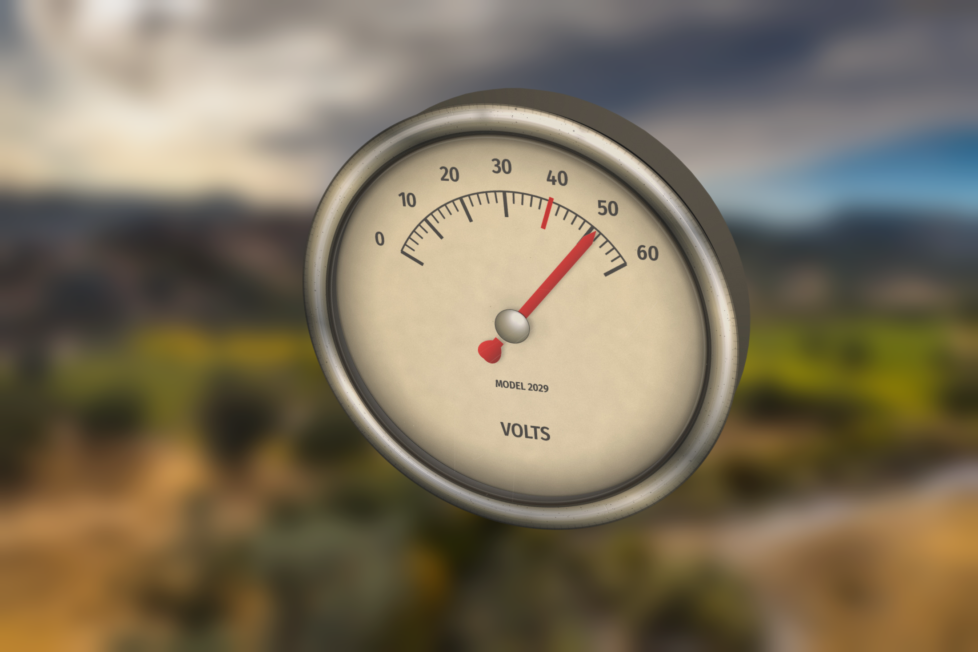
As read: 51; V
